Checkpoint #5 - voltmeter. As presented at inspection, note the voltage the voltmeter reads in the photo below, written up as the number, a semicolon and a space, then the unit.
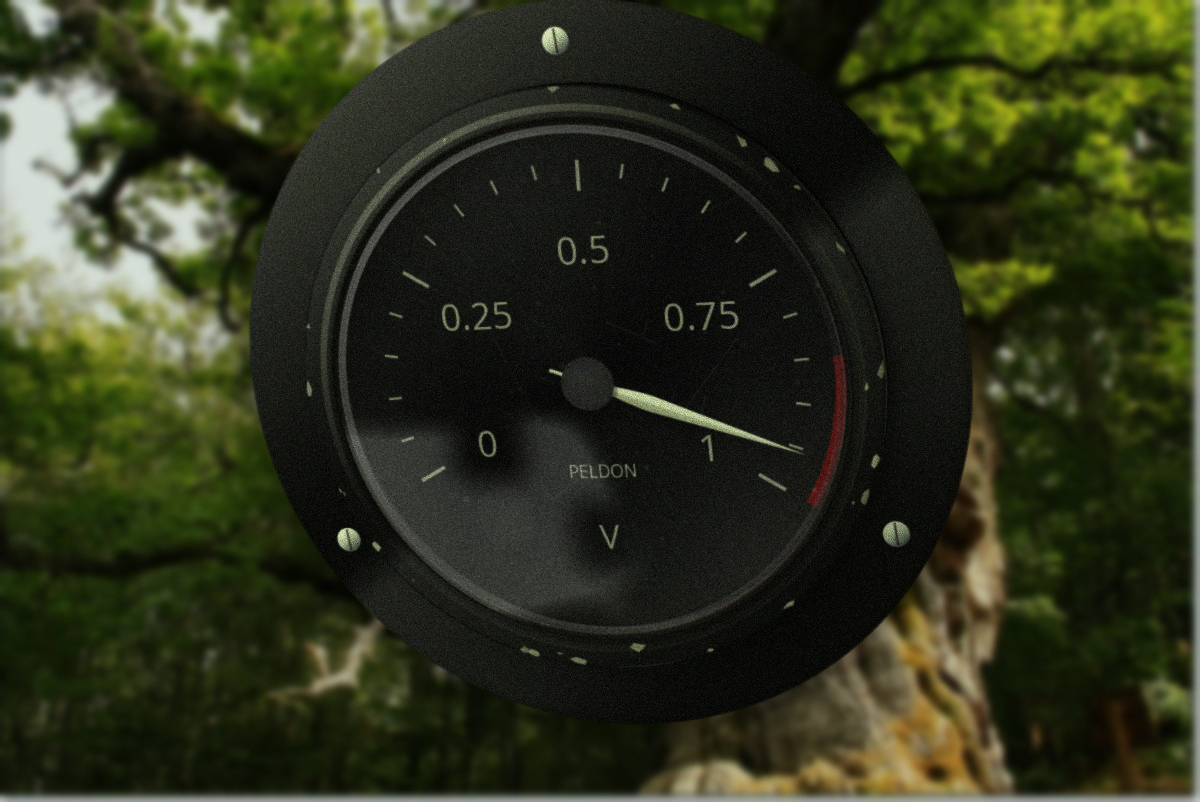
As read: 0.95; V
